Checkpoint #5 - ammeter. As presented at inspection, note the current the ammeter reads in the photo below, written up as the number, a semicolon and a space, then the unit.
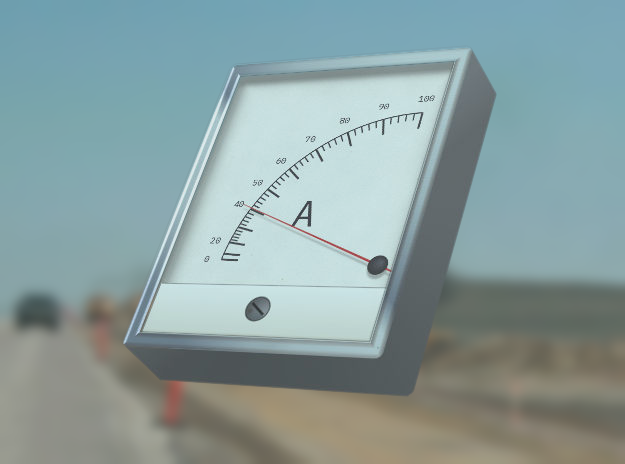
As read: 40; A
